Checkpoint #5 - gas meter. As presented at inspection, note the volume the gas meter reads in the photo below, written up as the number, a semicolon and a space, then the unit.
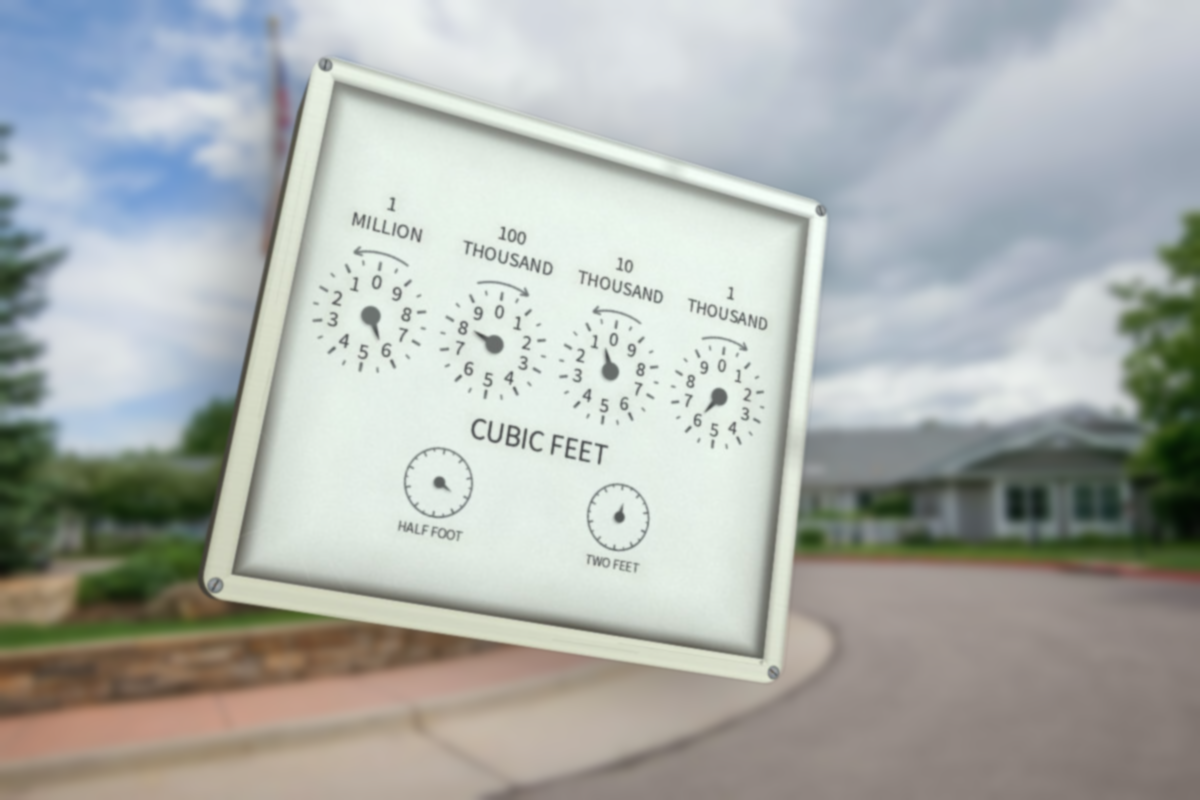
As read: 580600; ft³
